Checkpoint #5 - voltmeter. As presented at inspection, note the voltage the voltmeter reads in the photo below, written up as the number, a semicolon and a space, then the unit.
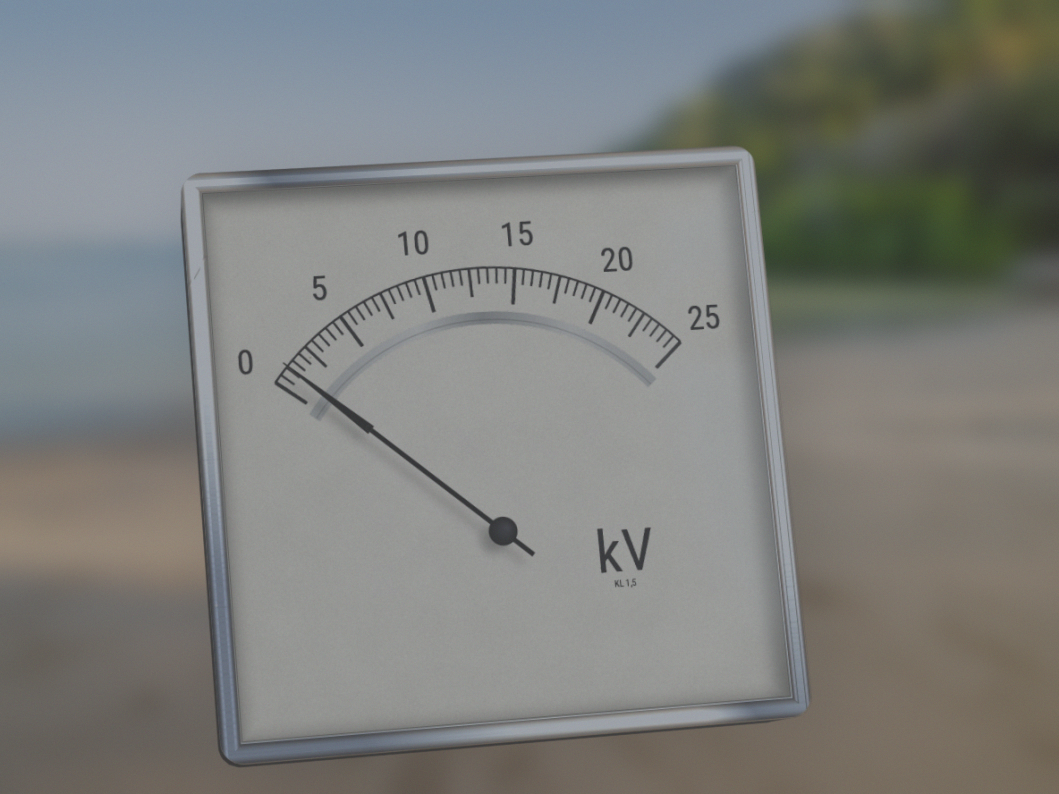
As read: 1; kV
